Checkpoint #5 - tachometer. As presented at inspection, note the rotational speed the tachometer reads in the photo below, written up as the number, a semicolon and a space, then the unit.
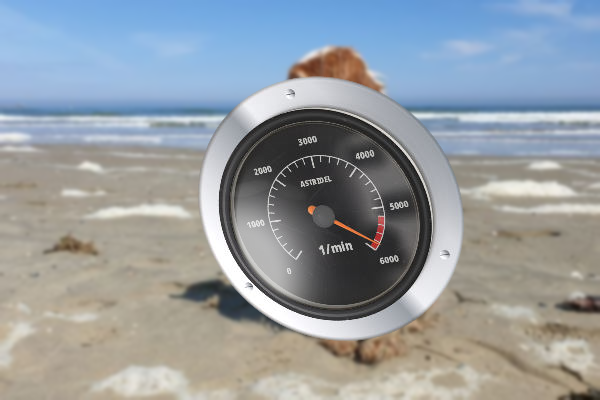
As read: 5800; rpm
